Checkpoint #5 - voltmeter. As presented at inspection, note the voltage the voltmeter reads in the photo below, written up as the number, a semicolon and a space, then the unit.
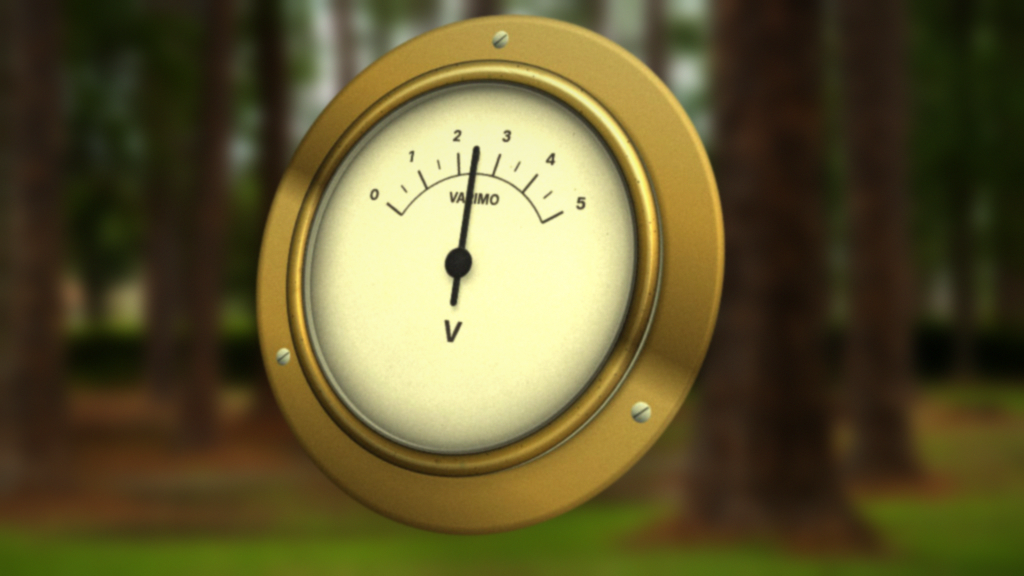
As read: 2.5; V
